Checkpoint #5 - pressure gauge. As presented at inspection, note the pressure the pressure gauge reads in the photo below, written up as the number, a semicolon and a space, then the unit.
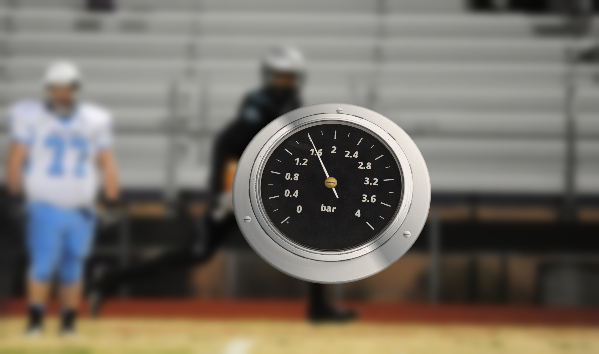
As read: 1.6; bar
